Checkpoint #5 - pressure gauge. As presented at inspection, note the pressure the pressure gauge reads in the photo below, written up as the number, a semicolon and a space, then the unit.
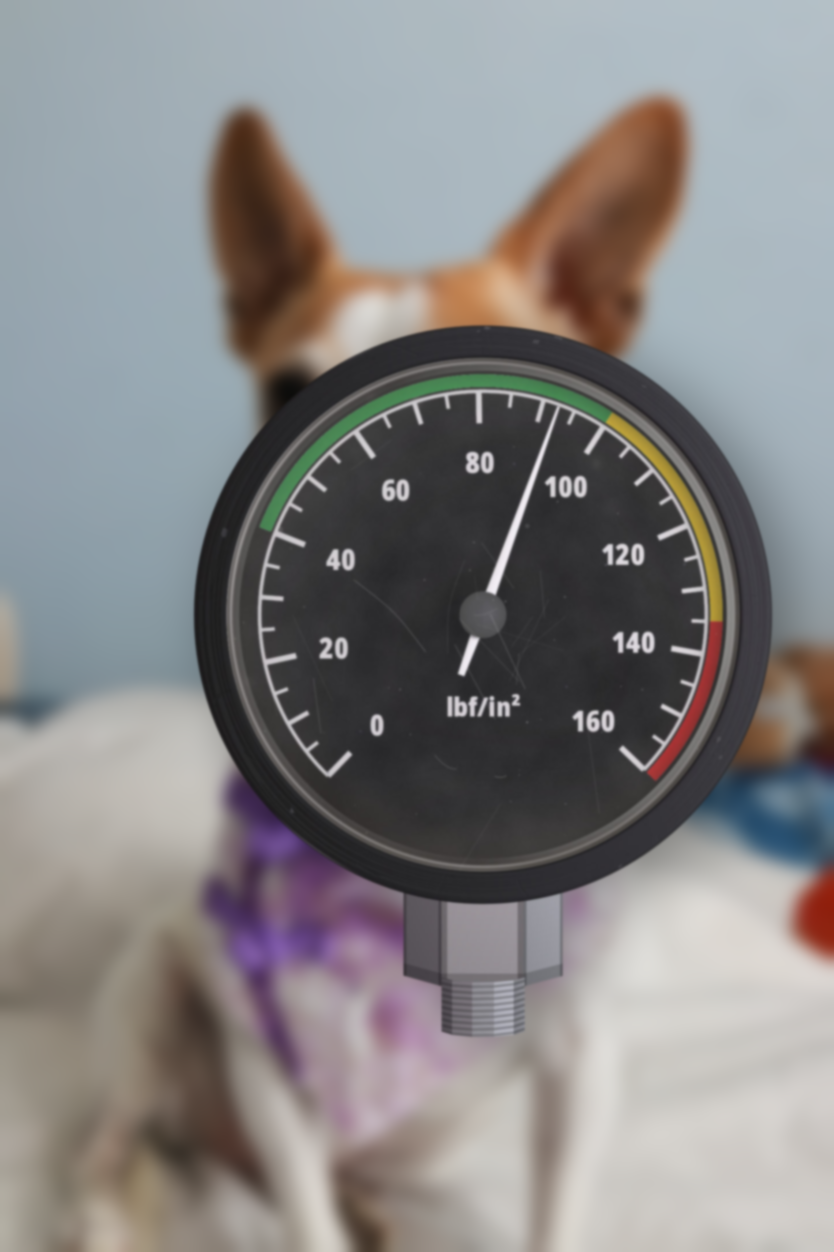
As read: 92.5; psi
